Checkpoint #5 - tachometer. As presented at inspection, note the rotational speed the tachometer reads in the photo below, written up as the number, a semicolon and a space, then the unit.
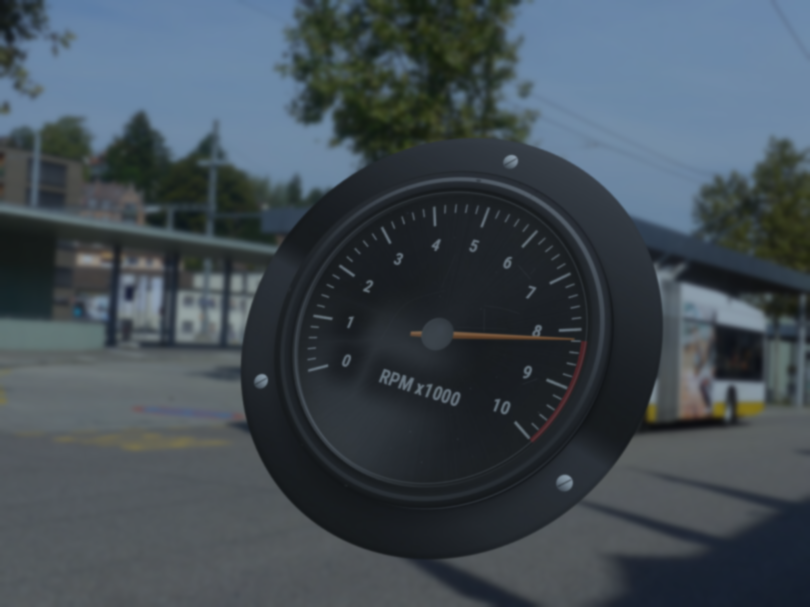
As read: 8200; rpm
